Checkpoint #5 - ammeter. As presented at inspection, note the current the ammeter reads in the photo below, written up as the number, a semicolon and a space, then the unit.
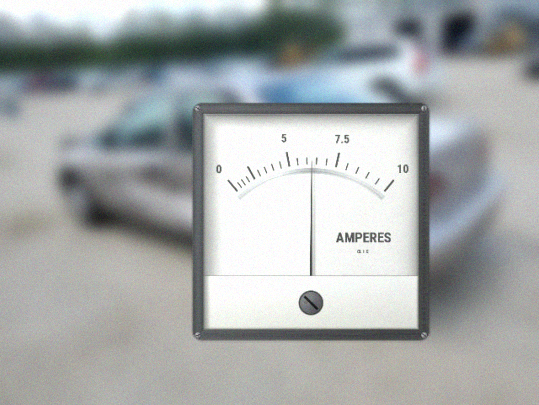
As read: 6.25; A
